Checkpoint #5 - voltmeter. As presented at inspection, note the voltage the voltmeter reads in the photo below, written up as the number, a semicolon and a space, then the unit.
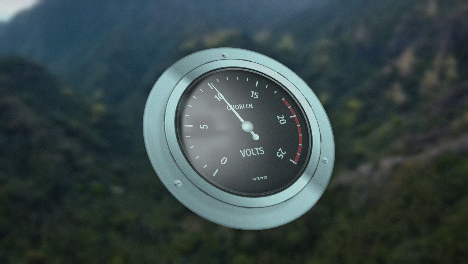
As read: 10; V
